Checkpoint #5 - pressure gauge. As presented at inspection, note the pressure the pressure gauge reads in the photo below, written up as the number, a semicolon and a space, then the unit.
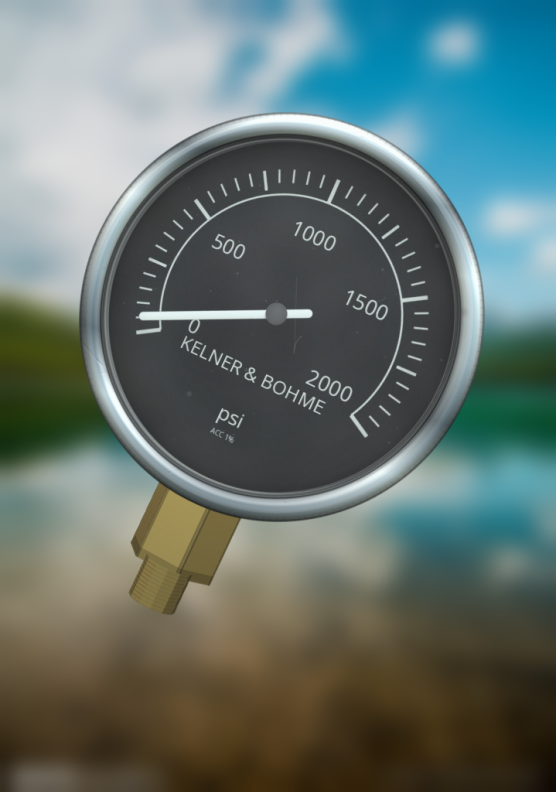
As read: 50; psi
